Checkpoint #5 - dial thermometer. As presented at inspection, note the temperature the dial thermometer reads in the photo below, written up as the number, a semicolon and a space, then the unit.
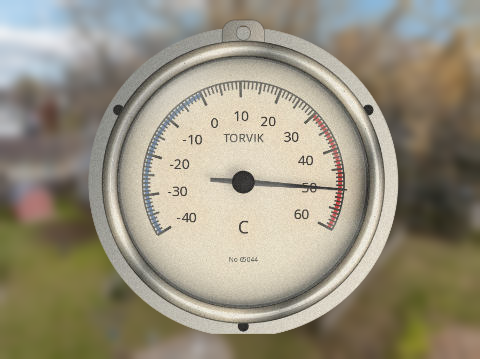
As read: 50; °C
